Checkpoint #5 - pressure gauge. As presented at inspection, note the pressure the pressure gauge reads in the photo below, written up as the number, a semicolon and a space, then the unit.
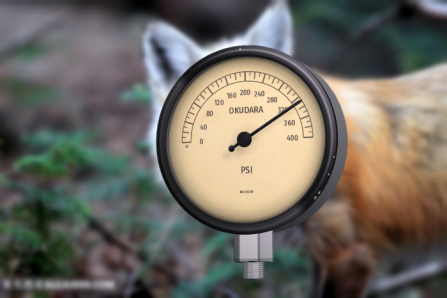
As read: 330; psi
